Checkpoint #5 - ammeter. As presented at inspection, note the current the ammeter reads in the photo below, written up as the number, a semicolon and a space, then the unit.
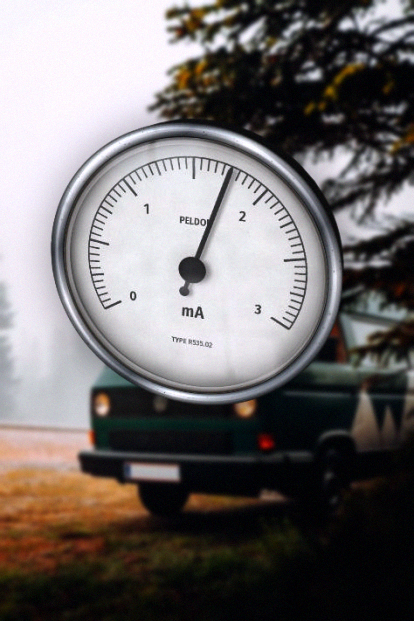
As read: 1.75; mA
